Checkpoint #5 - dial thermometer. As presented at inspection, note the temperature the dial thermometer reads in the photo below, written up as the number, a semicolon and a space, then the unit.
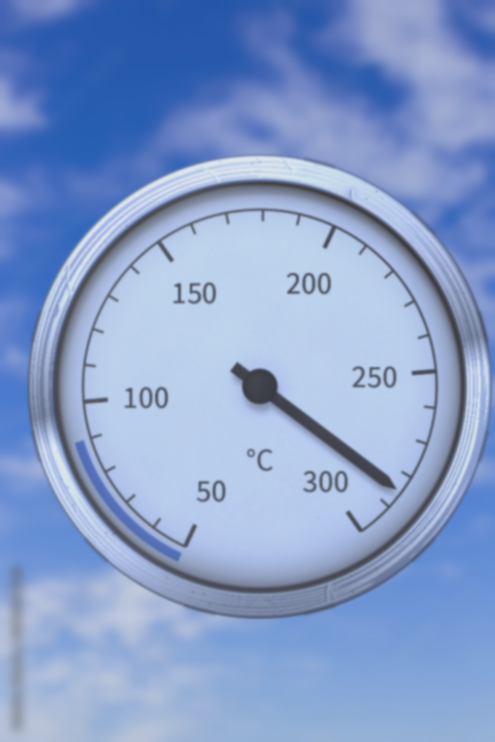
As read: 285; °C
